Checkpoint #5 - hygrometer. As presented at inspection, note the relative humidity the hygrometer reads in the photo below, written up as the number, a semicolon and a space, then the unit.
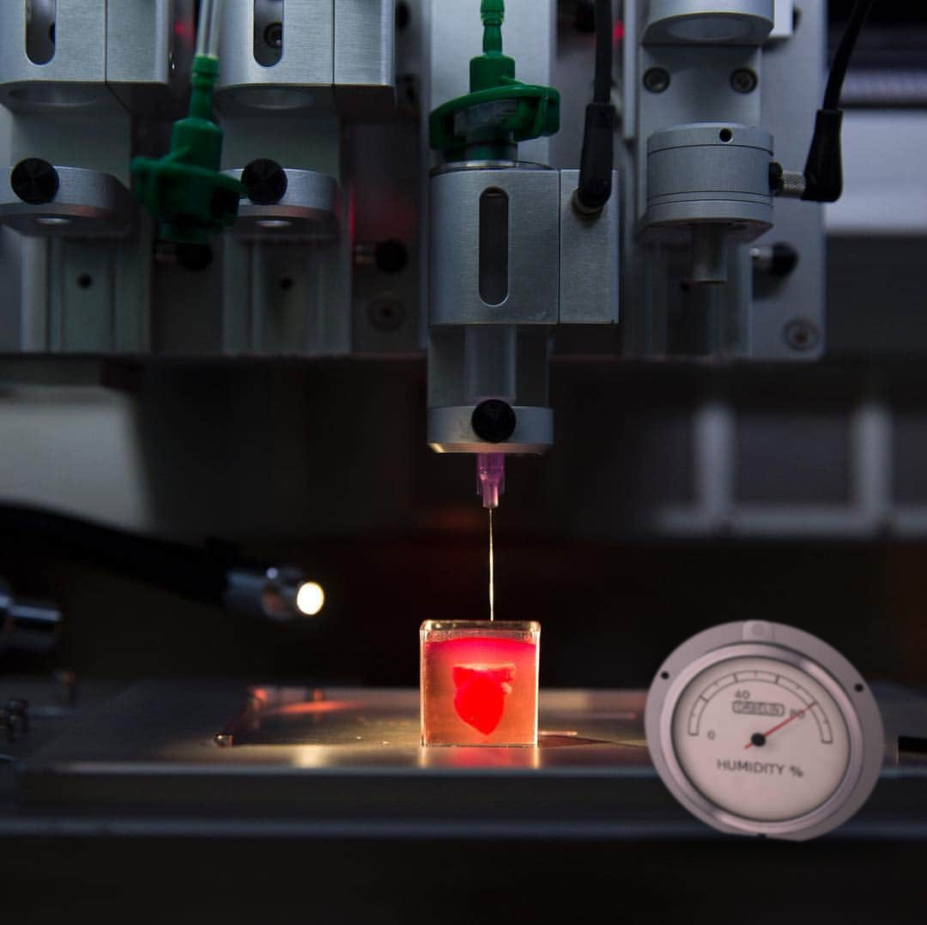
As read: 80; %
